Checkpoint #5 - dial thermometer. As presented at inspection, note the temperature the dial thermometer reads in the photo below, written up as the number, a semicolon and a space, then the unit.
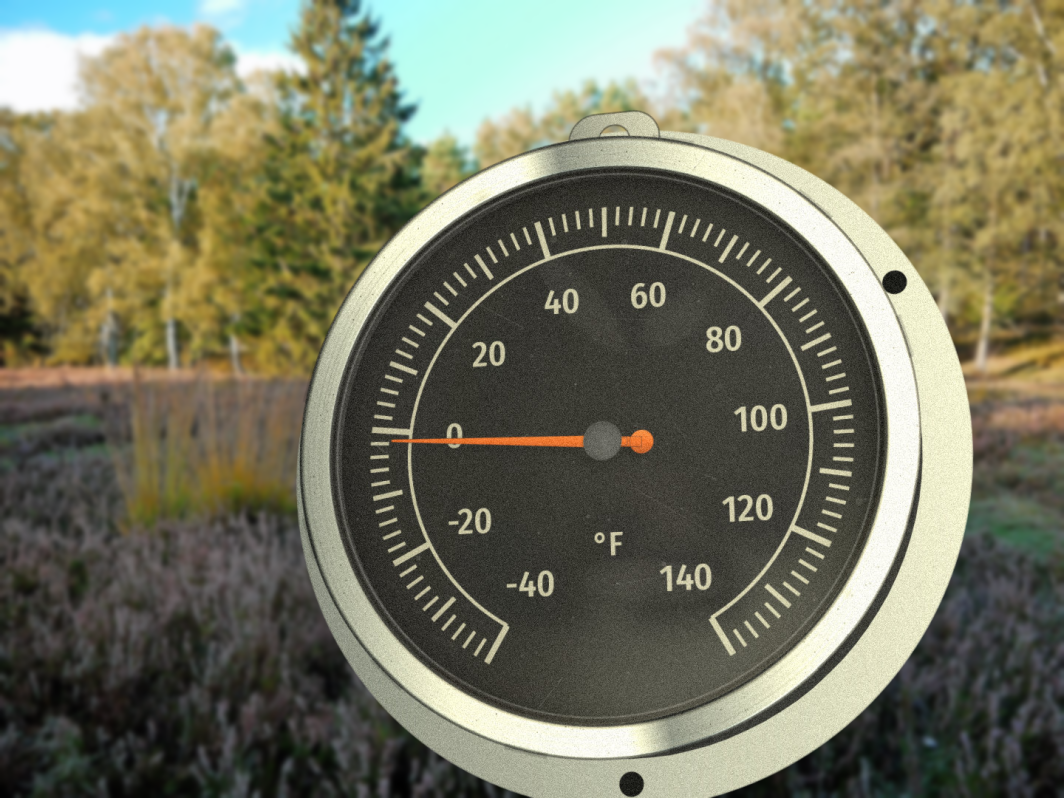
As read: -2; °F
